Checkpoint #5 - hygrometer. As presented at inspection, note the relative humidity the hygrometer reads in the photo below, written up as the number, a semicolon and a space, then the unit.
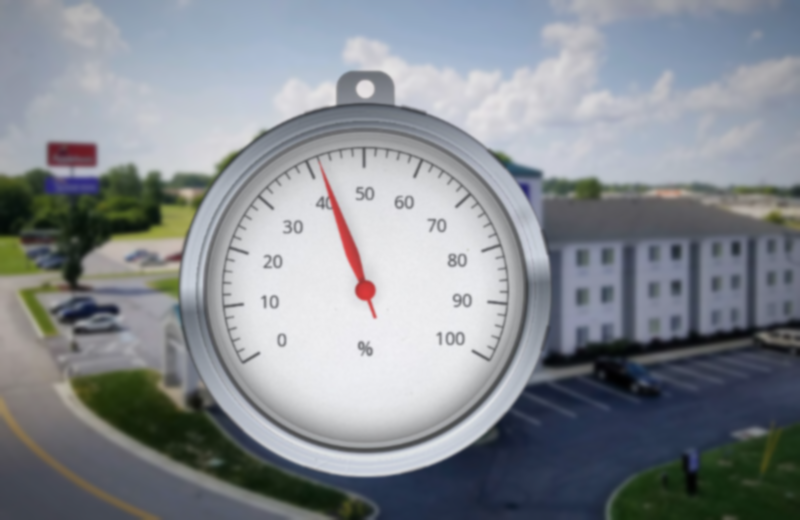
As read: 42; %
